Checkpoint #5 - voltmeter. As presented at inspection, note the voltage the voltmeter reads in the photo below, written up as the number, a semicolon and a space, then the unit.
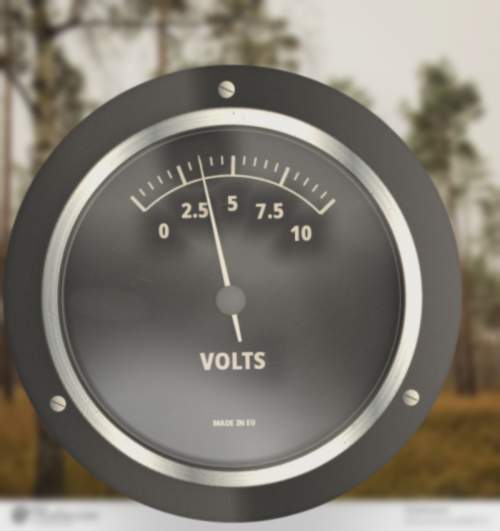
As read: 3.5; V
